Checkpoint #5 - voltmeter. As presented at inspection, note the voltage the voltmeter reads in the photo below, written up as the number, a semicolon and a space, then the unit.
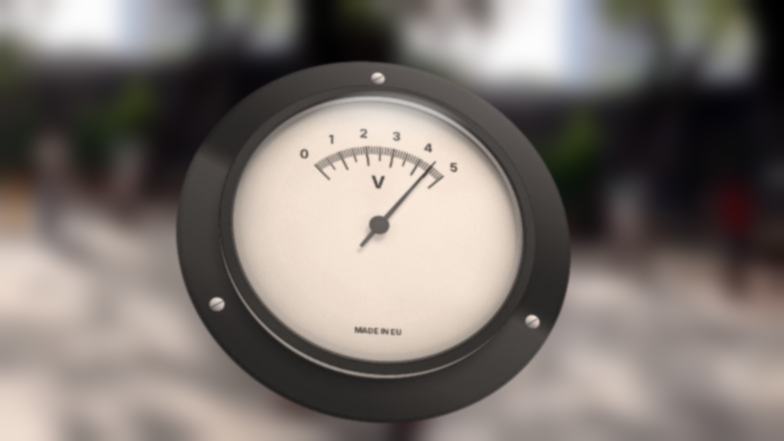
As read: 4.5; V
